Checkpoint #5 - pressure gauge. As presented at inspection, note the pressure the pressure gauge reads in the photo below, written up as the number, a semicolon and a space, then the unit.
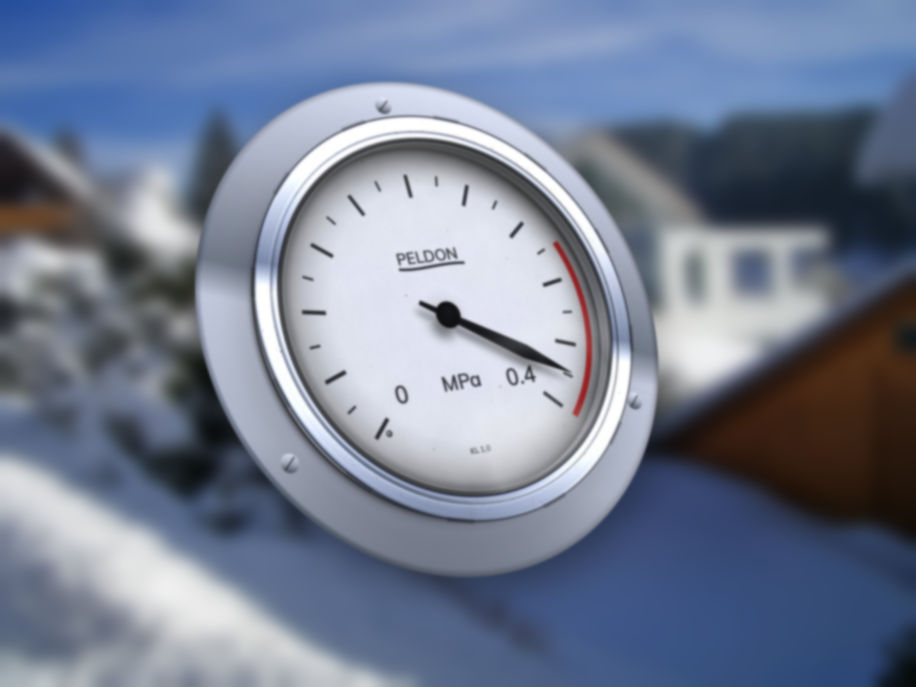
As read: 0.38; MPa
